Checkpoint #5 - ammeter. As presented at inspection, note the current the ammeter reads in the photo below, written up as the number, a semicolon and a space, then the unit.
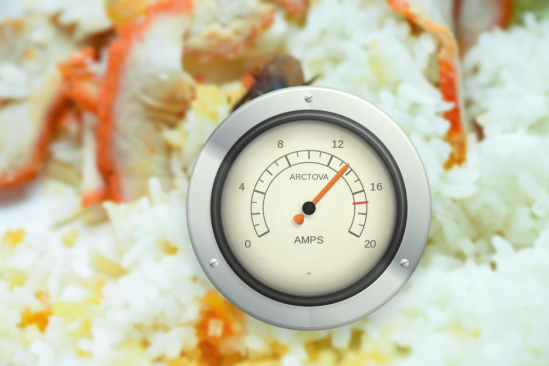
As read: 13.5; A
